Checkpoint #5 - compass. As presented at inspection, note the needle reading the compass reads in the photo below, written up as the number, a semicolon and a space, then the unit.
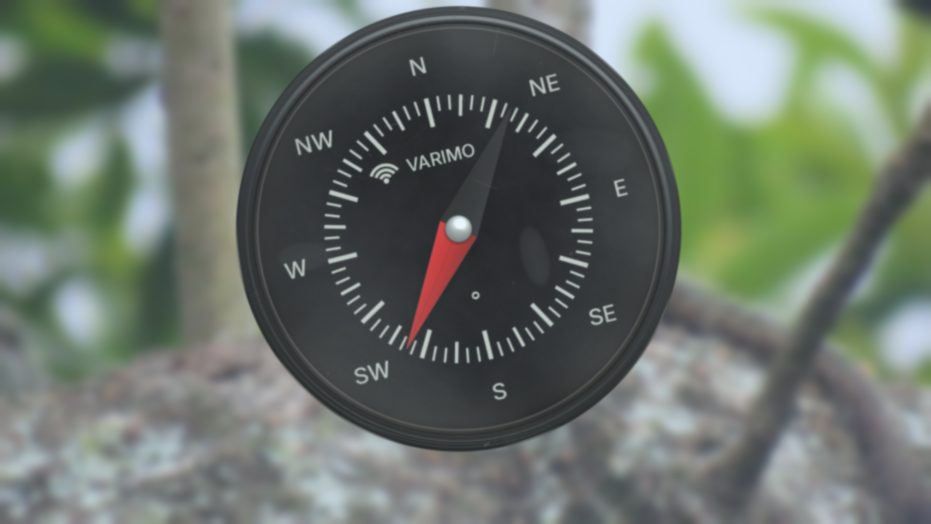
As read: 217.5; °
